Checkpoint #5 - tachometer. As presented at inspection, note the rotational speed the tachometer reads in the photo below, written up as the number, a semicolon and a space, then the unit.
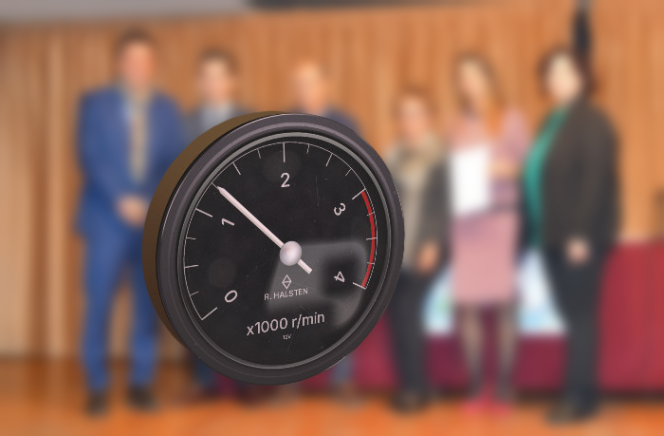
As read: 1250; rpm
